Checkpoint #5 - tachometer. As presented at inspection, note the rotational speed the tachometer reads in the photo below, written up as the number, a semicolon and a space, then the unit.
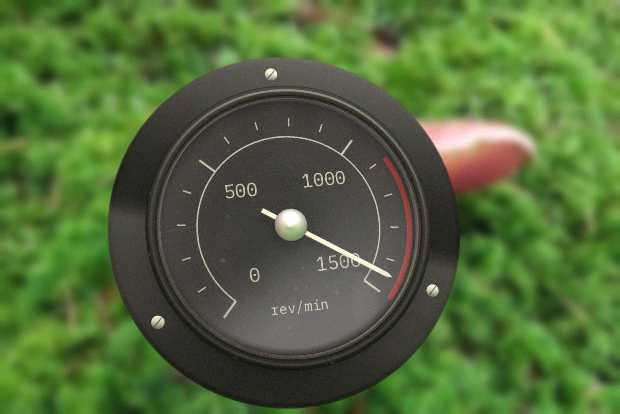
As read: 1450; rpm
